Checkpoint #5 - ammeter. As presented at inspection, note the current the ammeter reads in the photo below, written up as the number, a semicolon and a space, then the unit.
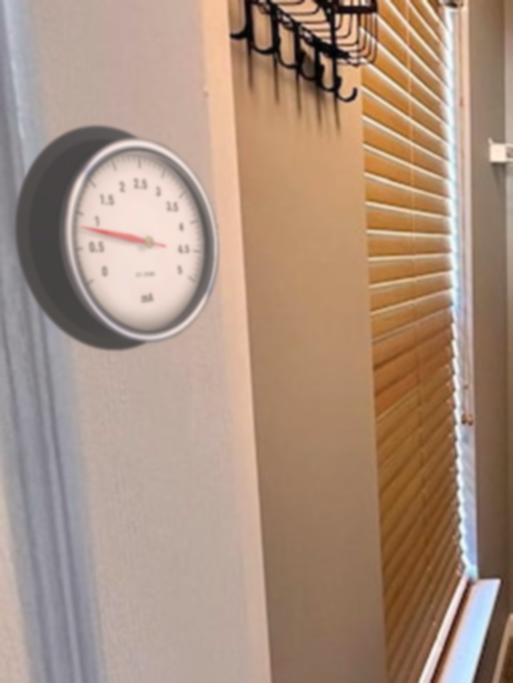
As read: 0.8; mA
